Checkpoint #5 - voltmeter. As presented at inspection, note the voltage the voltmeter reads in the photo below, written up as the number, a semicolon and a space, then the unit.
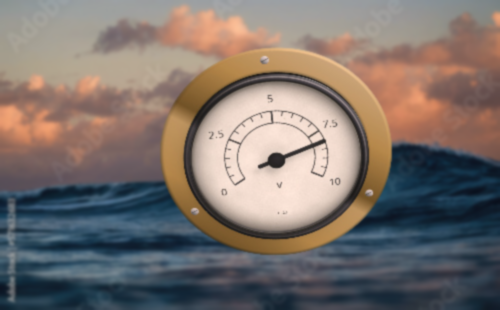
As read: 8; V
